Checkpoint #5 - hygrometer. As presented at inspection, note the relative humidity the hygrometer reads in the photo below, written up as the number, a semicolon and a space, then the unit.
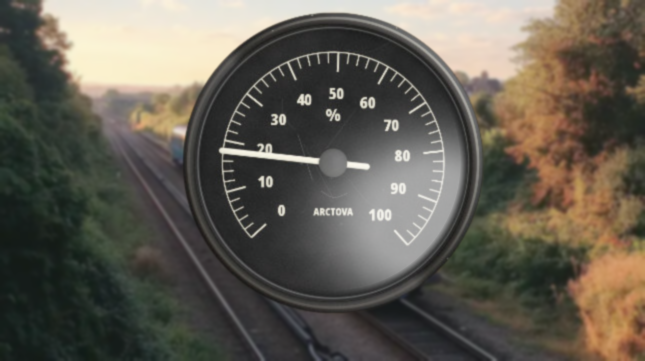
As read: 18; %
